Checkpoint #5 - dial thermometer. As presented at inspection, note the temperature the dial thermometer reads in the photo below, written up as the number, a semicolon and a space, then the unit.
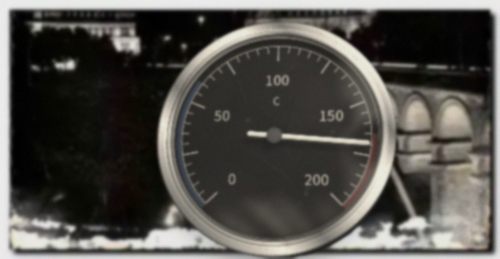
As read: 170; °C
